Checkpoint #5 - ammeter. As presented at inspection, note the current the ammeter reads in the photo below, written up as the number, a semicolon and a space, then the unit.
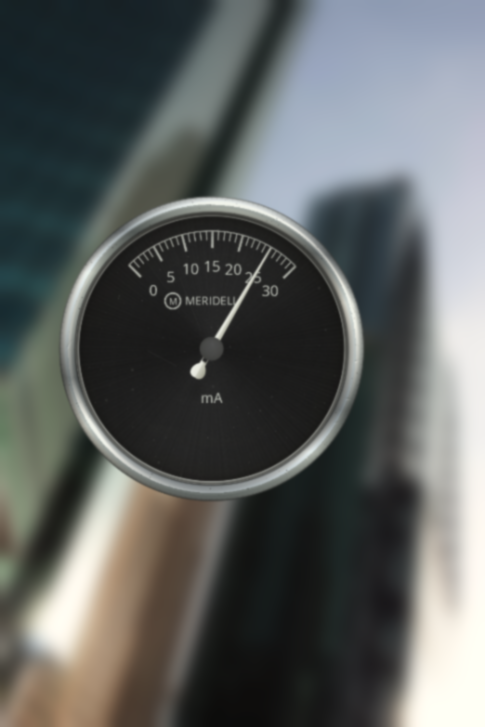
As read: 25; mA
